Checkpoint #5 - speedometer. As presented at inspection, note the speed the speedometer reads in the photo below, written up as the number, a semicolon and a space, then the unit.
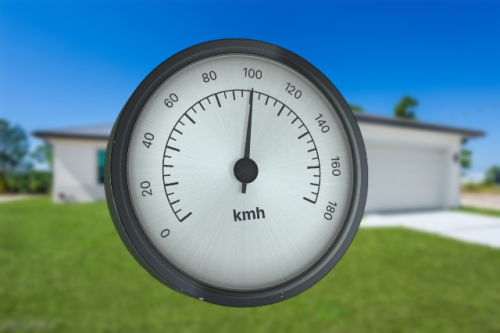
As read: 100; km/h
